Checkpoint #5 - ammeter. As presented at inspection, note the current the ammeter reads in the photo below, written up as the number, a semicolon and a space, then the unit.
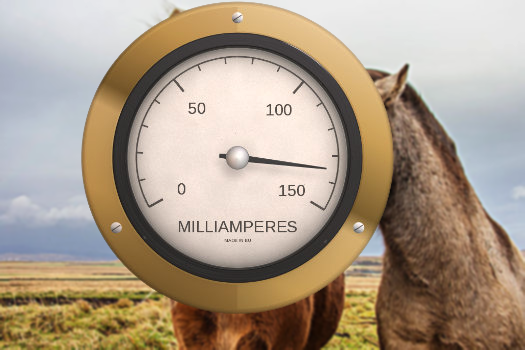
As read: 135; mA
